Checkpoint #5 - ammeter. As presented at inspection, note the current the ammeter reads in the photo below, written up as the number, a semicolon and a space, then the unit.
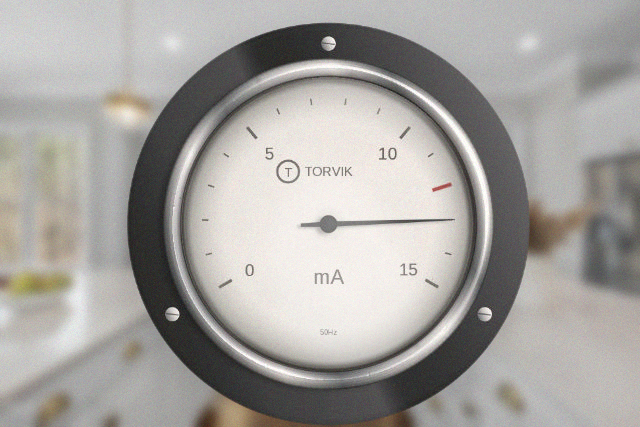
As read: 13; mA
